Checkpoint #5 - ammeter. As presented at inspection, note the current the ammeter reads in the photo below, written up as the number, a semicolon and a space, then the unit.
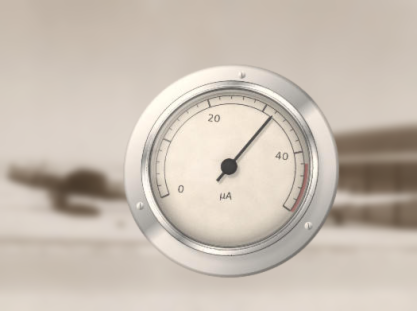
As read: 32; µA
